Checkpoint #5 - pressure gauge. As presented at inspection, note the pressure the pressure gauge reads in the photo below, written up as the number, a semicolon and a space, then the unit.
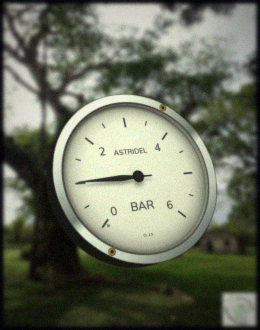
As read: 1; bar
